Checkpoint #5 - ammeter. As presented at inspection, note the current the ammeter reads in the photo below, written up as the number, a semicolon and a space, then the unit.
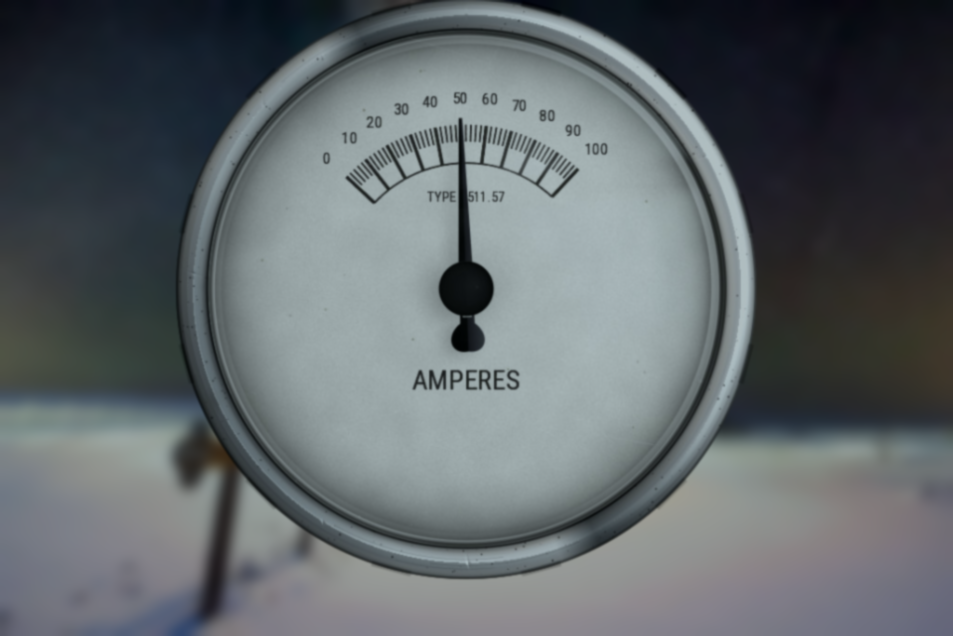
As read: 50; A
